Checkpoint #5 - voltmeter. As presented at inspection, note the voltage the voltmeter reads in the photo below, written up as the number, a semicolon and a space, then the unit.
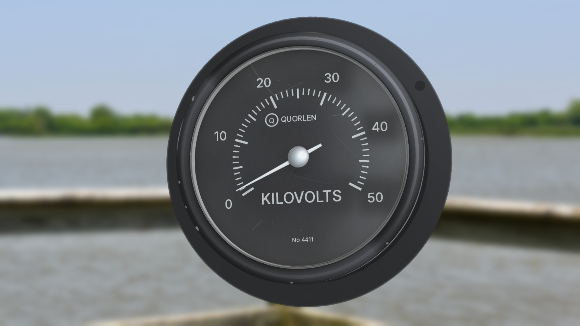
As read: 1; kV
